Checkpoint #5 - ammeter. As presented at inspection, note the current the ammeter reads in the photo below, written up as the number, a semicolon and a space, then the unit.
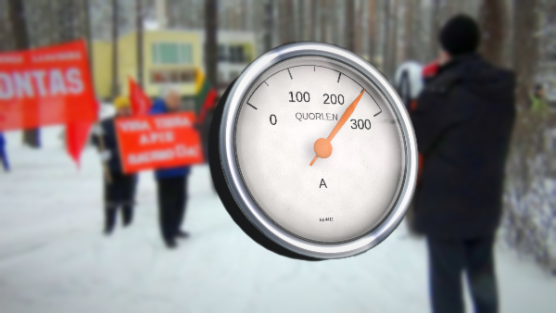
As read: 250; A
